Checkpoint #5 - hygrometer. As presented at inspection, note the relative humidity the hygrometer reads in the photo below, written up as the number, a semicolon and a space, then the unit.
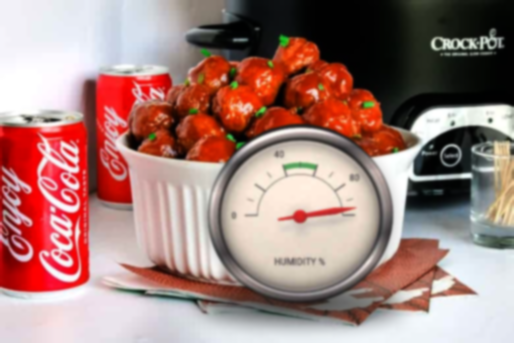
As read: 95; %
